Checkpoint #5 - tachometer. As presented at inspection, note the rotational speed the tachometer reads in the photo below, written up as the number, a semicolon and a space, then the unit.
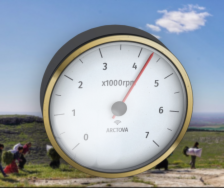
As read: 4250; rpm
